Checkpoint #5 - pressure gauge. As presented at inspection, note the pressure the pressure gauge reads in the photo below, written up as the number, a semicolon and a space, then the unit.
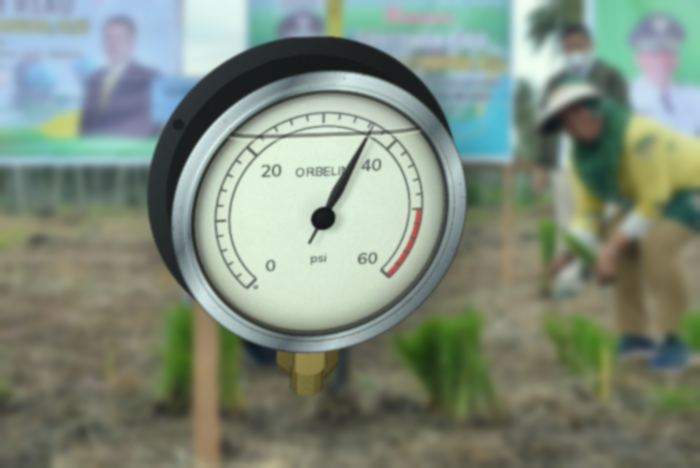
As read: 36; psi
